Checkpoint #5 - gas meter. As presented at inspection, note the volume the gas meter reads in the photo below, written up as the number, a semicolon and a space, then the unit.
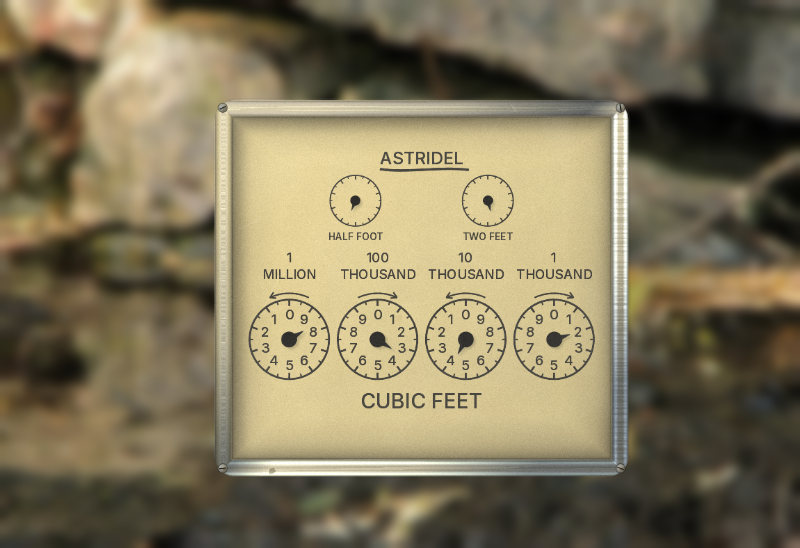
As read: 834200; ft³
